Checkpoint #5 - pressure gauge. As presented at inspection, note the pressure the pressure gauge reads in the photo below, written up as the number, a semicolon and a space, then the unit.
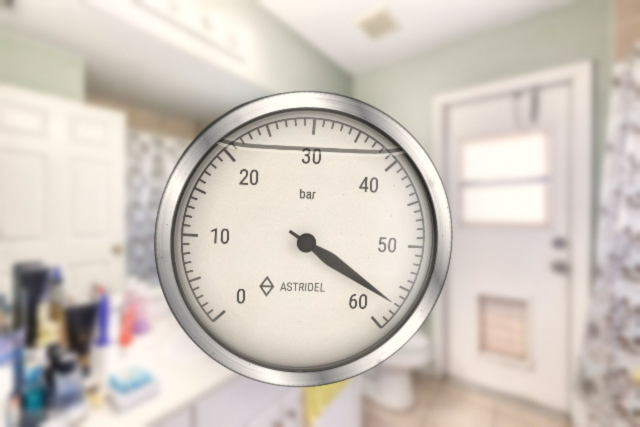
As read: 57; bar
